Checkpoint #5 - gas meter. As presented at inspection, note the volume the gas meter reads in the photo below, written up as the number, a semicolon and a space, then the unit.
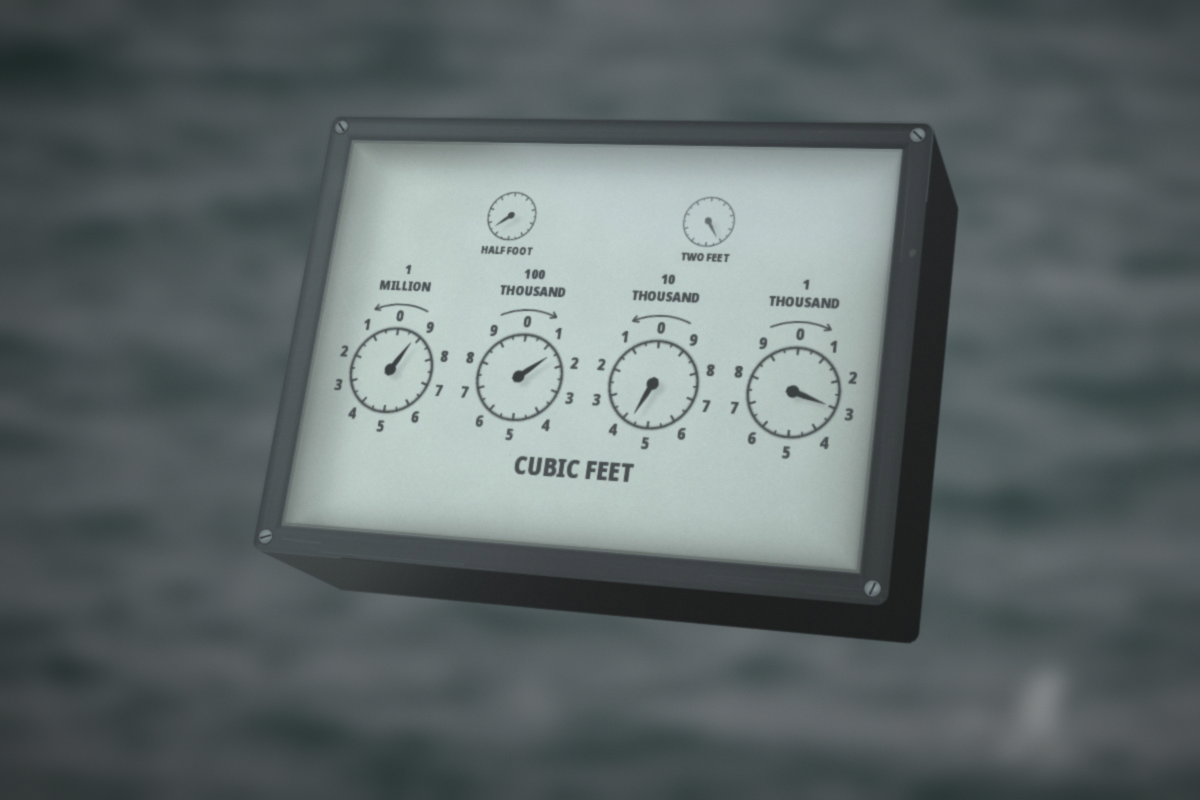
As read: 914300; ft³
